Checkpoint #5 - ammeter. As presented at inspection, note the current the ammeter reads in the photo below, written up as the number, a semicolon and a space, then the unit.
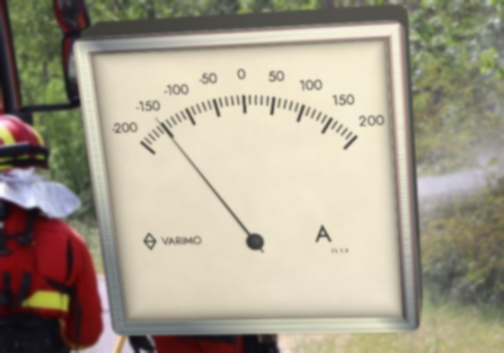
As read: -150; A
